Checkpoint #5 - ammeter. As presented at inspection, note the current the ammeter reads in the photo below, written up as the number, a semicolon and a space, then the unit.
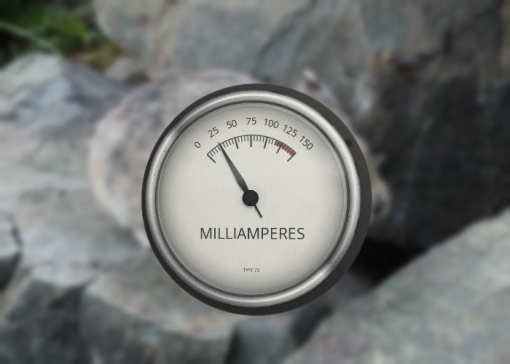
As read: 25; mA
